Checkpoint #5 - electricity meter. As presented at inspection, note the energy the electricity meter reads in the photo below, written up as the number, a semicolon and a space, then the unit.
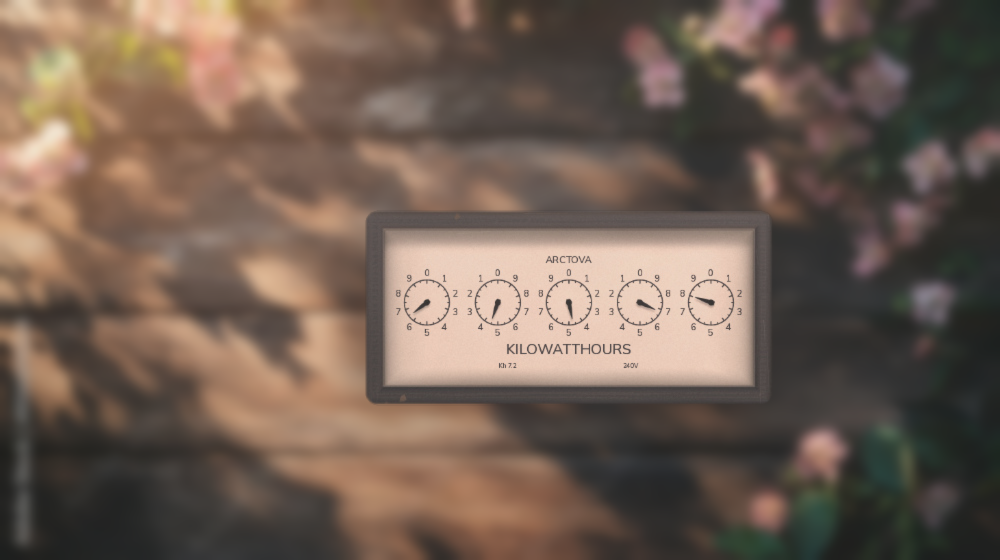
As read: 64468; kWh
